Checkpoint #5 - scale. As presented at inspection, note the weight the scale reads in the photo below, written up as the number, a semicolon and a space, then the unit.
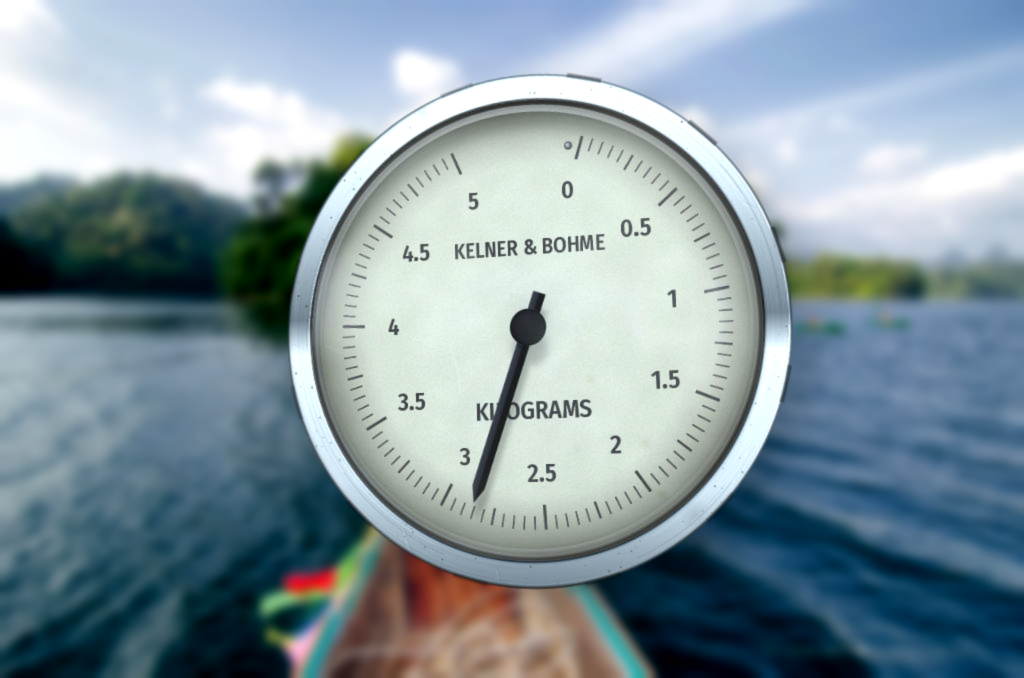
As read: 2.85; kg
